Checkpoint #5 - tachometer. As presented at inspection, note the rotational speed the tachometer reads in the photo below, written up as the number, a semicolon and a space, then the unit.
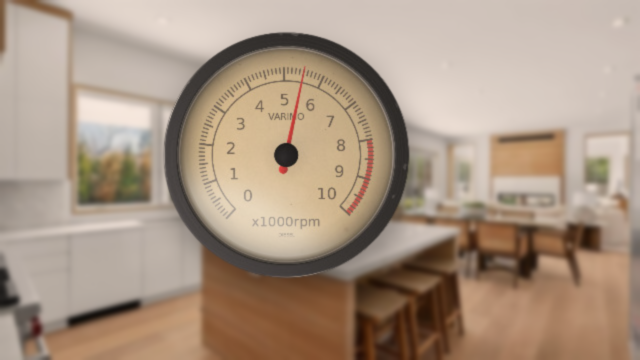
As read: 5500; rpm
